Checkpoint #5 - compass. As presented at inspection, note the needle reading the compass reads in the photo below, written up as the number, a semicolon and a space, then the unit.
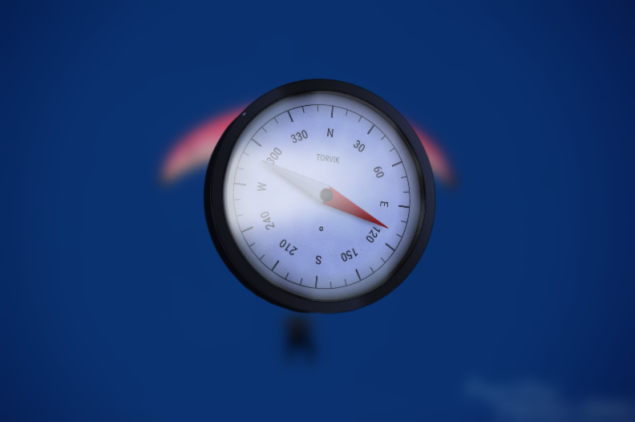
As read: 110; °
